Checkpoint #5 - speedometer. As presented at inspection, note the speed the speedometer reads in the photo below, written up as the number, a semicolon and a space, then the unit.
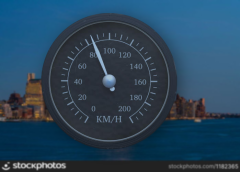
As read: 85; km/h
